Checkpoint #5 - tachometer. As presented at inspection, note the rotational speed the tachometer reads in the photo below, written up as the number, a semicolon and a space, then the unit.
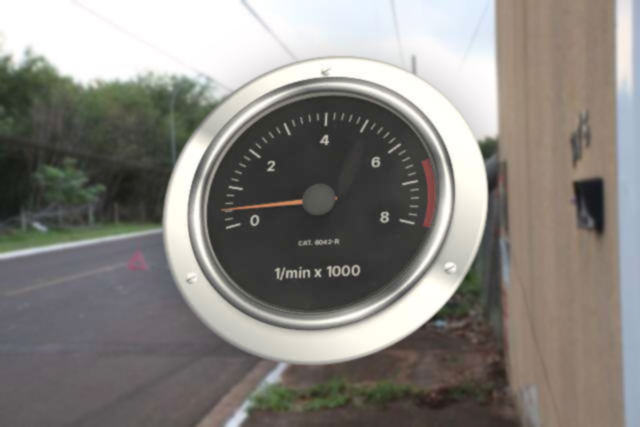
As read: 400; rpm
